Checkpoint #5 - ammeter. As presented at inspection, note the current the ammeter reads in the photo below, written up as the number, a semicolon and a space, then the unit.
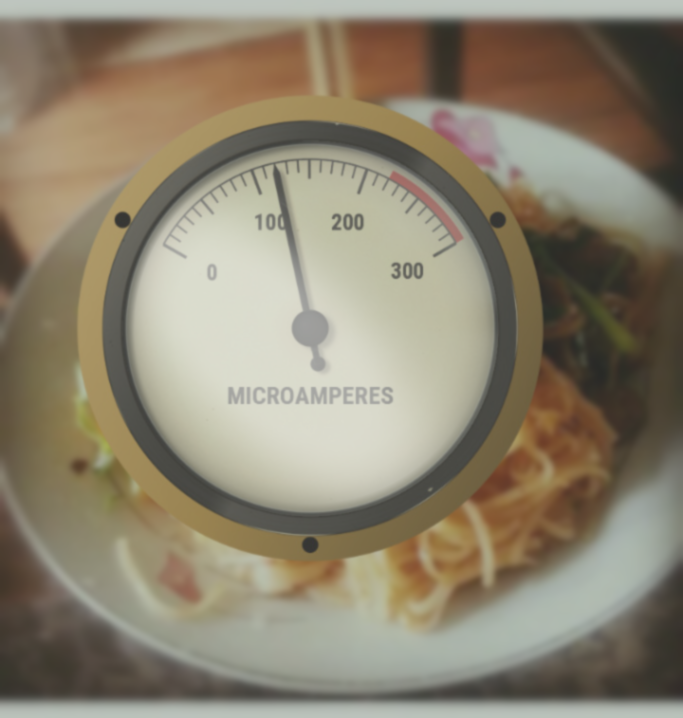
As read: 120; µA
